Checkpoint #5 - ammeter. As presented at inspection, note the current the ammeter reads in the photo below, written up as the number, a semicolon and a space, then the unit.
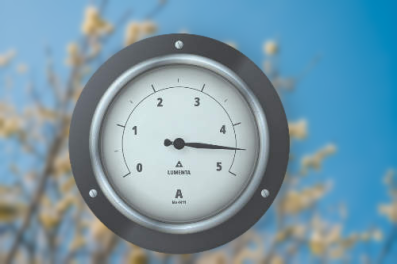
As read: 4.5; A
